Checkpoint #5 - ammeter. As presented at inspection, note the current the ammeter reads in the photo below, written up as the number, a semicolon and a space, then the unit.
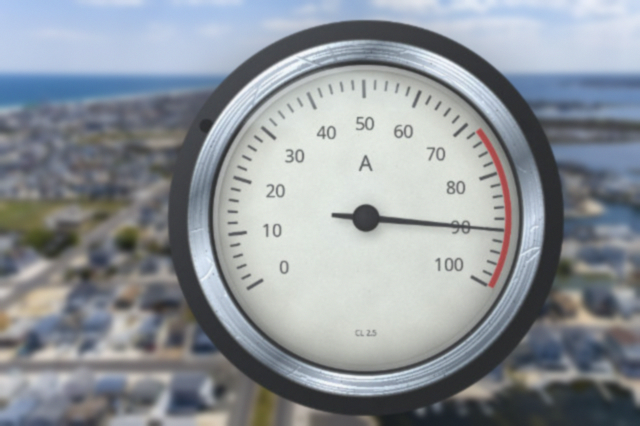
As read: 90; A
